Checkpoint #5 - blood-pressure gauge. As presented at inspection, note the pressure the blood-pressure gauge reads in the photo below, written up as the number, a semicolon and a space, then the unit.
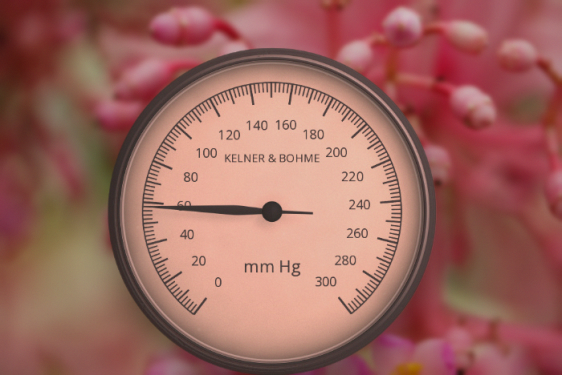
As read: 58; mmHg
